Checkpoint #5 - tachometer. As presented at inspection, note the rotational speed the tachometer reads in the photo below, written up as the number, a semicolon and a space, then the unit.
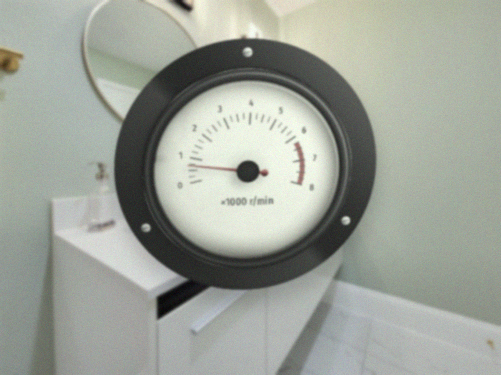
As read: 750; rpm
